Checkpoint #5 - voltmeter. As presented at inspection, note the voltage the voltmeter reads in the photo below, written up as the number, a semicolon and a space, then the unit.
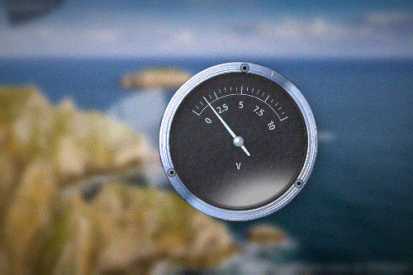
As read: 1.5; V
